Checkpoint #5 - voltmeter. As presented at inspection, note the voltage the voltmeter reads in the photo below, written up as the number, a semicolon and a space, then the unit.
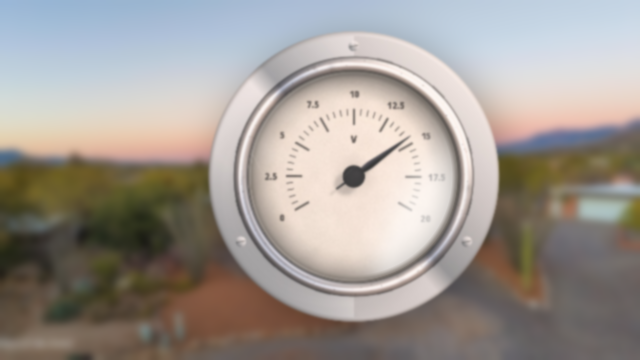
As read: 14.5; V
